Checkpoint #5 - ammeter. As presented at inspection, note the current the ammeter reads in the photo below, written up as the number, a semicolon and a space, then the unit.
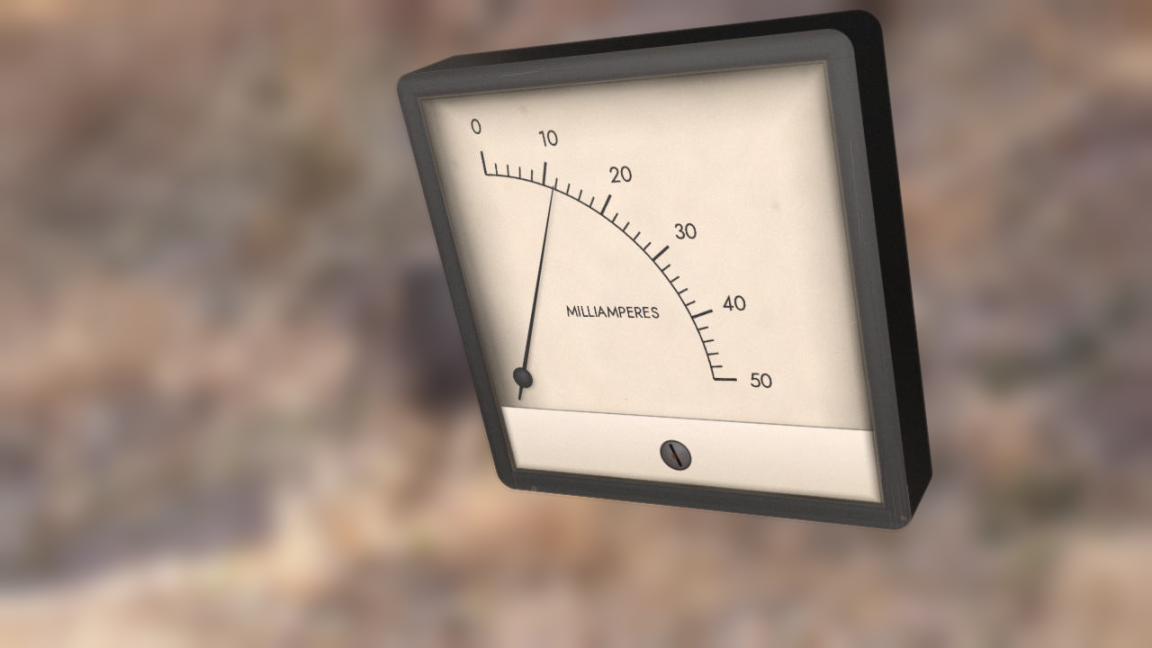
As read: 12; mA
